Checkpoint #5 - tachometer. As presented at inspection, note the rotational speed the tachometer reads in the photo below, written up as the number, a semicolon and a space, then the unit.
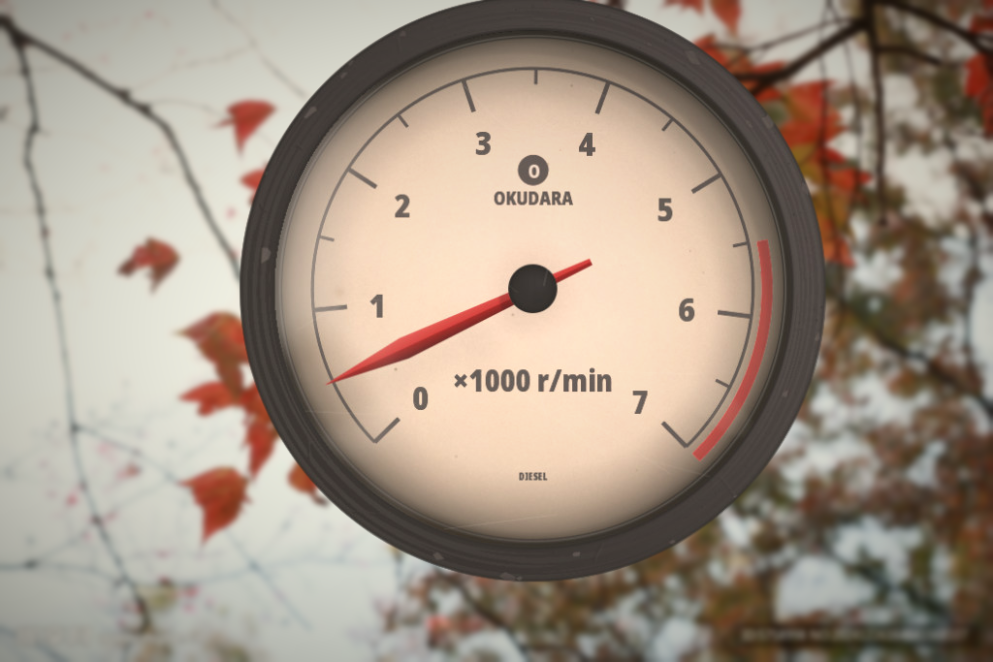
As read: 500; rpm
